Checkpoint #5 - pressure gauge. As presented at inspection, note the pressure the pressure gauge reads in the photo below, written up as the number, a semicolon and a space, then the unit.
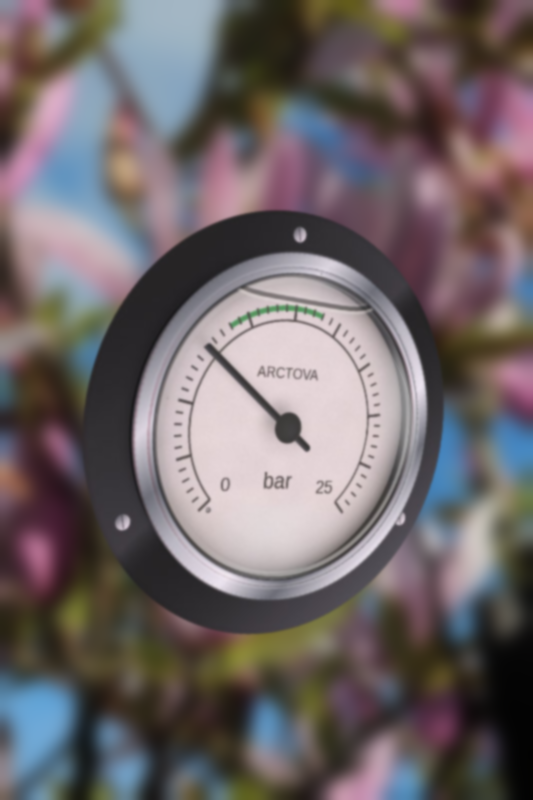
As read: 7.5; bar
